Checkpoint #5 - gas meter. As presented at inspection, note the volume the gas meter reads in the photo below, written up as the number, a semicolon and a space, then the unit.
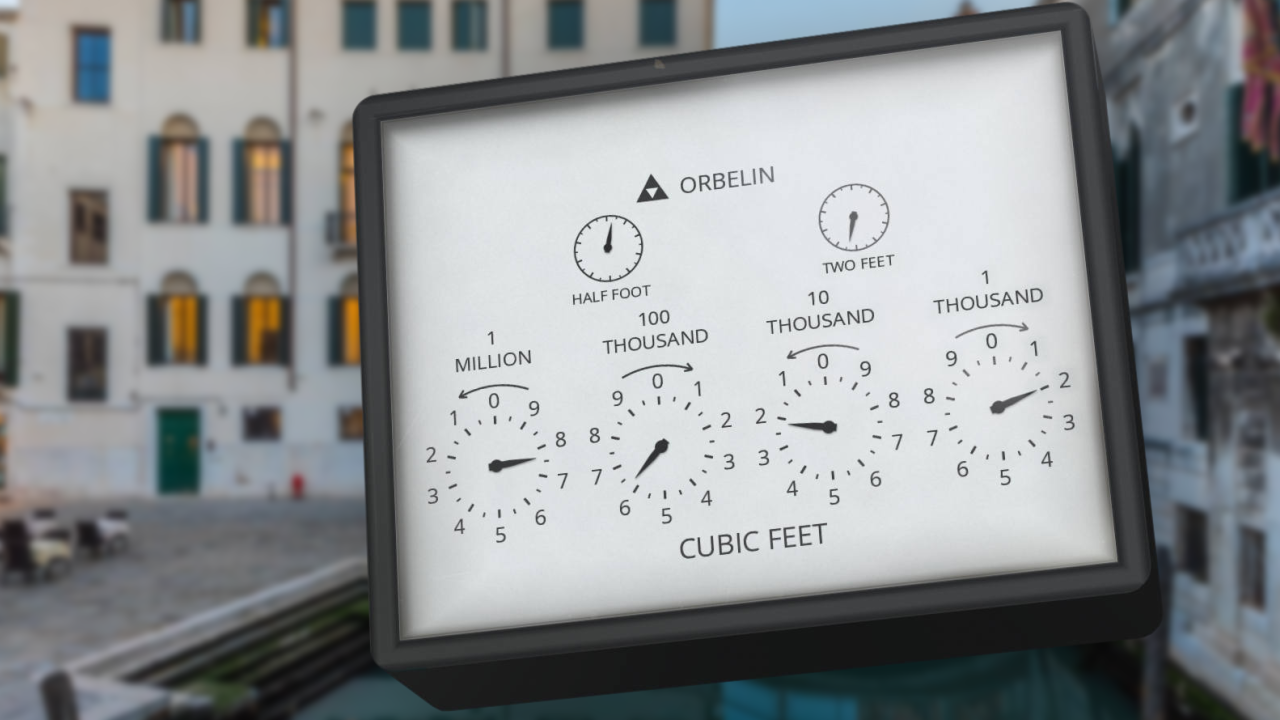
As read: 762200; ft³
